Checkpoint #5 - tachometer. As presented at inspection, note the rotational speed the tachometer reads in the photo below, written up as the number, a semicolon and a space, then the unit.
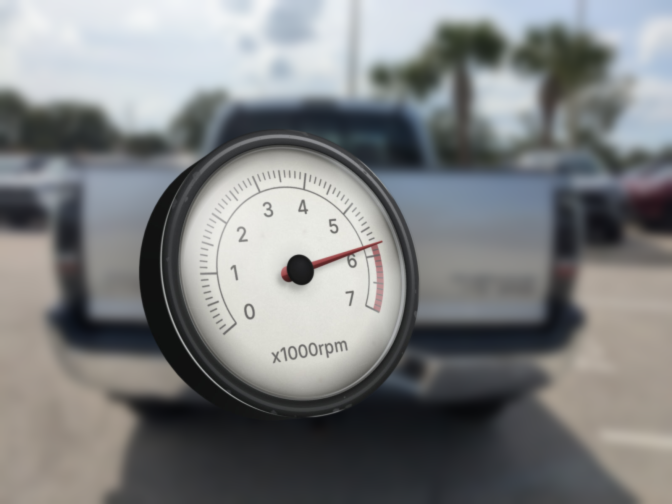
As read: 5800; rpm
